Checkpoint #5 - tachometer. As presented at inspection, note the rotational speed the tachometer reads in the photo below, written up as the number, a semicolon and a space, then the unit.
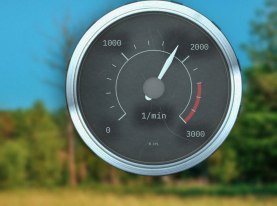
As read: 1800; rpm
